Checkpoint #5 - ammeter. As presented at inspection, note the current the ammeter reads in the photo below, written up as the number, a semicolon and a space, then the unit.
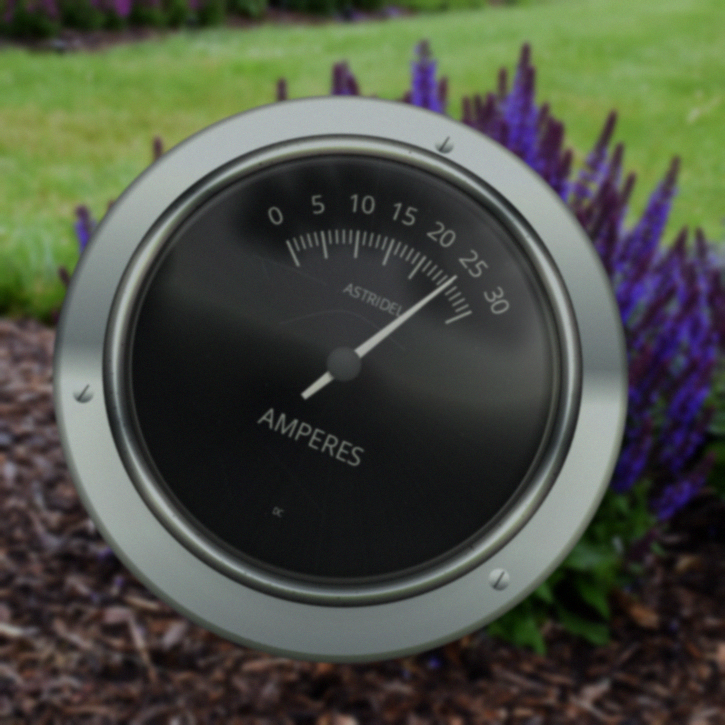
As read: 25; A
